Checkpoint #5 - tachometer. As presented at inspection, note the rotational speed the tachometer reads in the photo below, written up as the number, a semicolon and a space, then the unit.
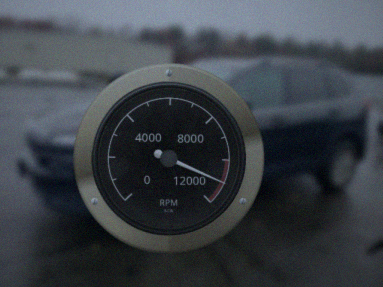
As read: 11000; rpm
